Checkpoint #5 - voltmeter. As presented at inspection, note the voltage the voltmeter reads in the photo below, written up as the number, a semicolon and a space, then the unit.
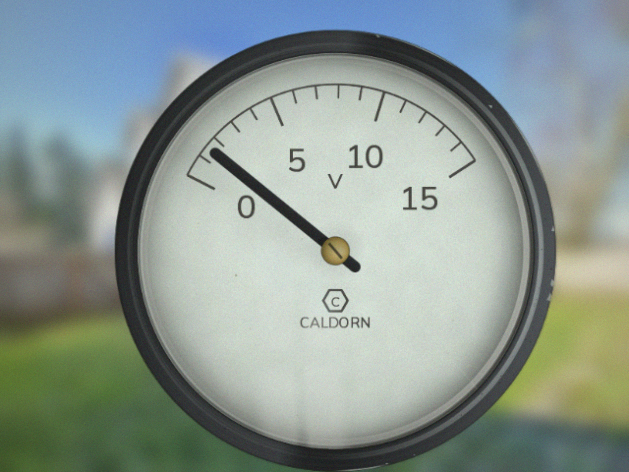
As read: 1.5; V
